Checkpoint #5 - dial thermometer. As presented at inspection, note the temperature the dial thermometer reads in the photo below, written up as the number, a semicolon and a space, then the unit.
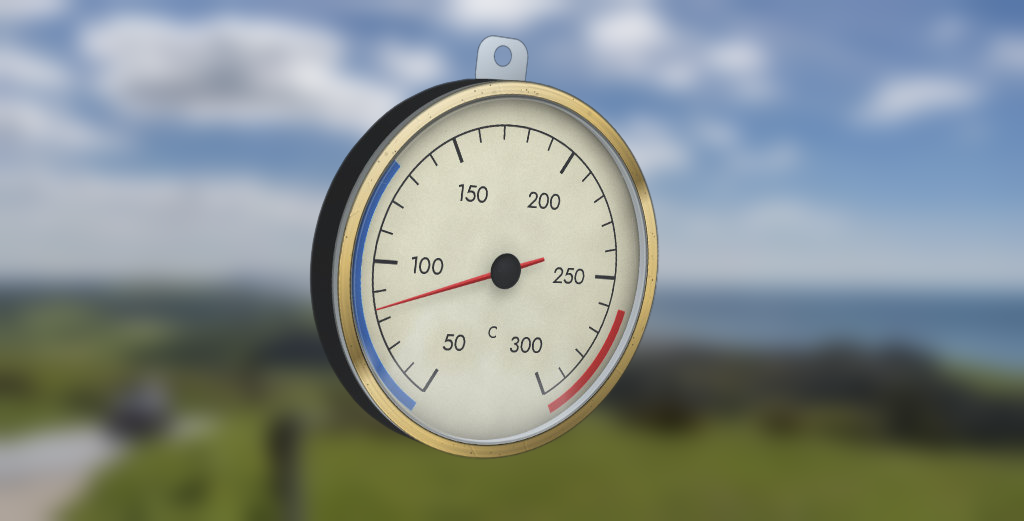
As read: 85; °C
